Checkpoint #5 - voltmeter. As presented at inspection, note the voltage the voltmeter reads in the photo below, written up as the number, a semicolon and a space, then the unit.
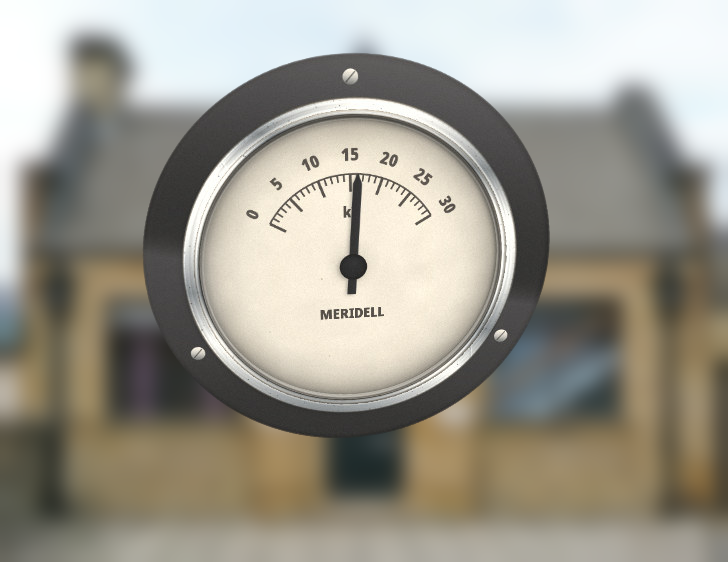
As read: 16; kV
